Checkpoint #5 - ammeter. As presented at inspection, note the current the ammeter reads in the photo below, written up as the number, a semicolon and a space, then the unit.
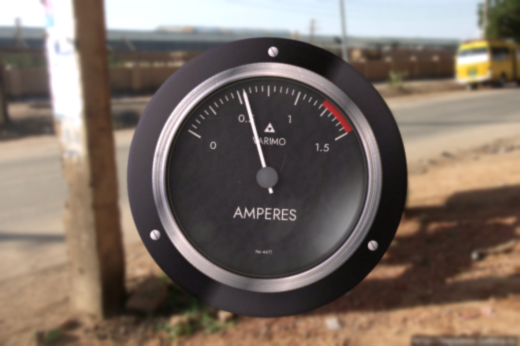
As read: 0.55; A
